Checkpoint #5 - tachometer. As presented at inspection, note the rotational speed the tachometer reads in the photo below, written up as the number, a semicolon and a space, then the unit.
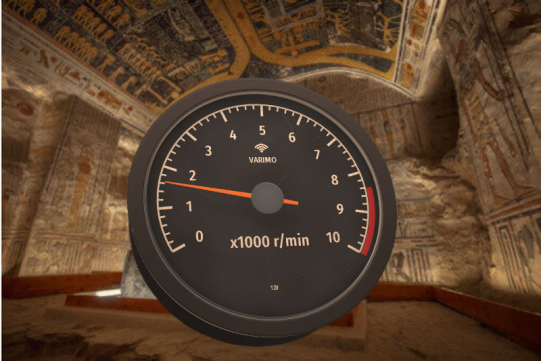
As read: 1600; rpm
